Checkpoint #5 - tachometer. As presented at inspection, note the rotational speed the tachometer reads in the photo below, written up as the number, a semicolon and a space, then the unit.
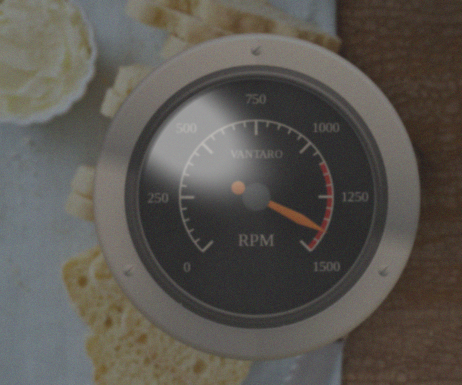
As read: 1400; rpm
